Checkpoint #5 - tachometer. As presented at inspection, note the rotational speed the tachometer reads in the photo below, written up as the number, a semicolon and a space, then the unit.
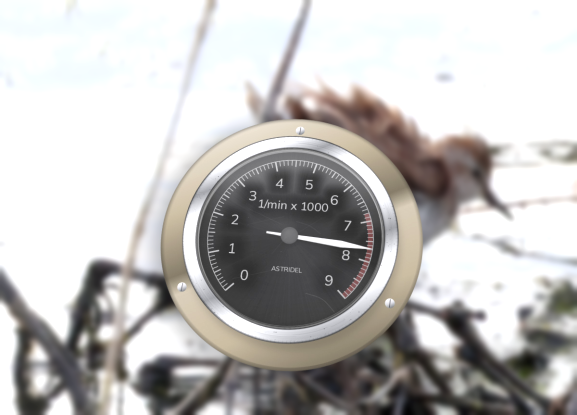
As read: 7700; rpm
